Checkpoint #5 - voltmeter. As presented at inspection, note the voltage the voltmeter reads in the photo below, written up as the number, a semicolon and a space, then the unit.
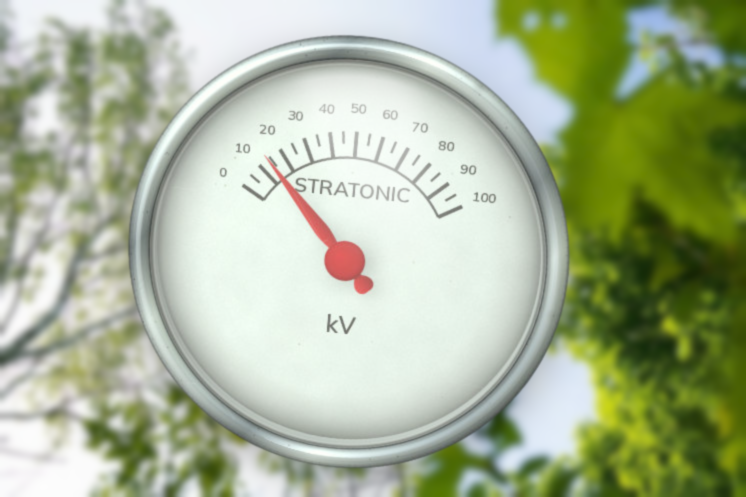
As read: 15; kV
